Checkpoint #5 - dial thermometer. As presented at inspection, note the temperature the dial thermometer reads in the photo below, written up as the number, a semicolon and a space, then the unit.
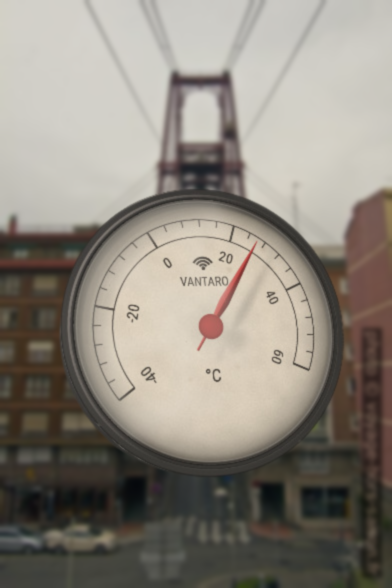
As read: 26; °C
